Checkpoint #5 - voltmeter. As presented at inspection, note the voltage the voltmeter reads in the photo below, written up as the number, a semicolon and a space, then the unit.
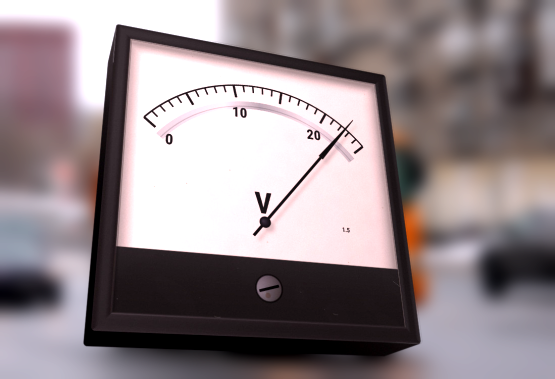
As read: 22.5; V
